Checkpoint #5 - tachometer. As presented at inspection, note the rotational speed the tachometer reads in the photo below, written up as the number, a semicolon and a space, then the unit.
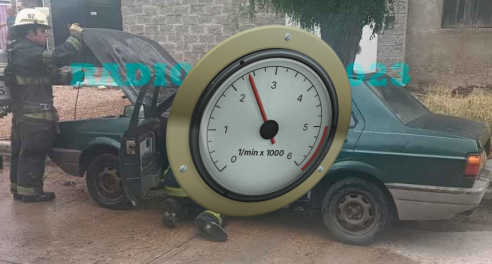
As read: 2375; rpm
